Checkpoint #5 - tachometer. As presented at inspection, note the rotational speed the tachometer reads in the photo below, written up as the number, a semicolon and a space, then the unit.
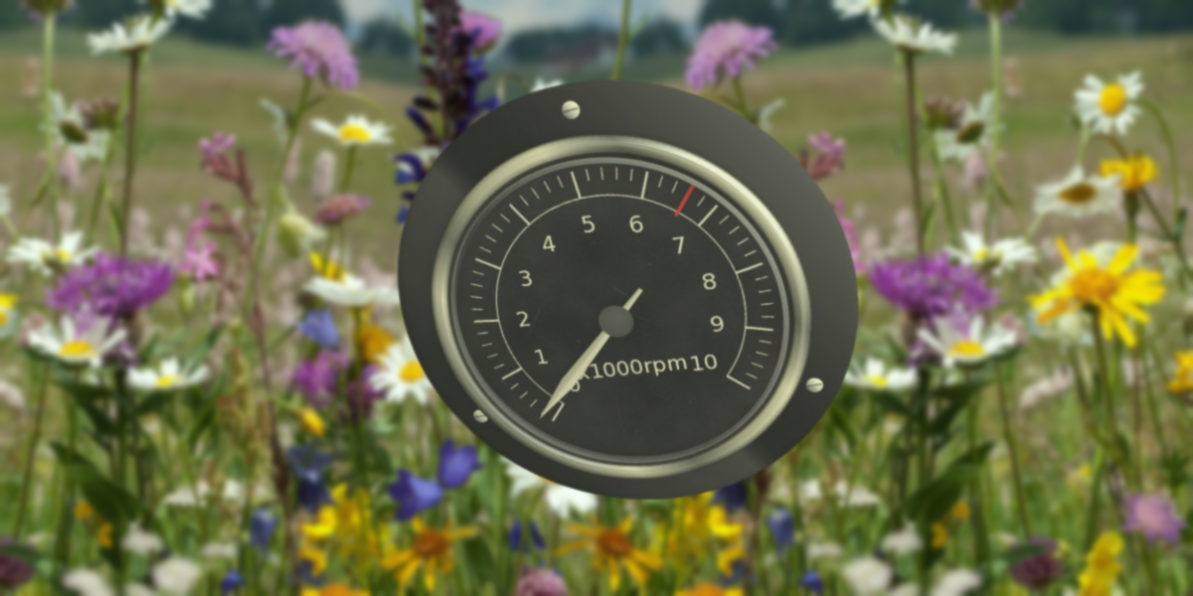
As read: 200; rpm
